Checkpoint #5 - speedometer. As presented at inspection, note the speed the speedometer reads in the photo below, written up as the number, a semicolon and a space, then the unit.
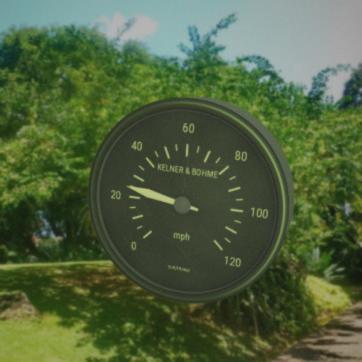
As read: 25; mph
